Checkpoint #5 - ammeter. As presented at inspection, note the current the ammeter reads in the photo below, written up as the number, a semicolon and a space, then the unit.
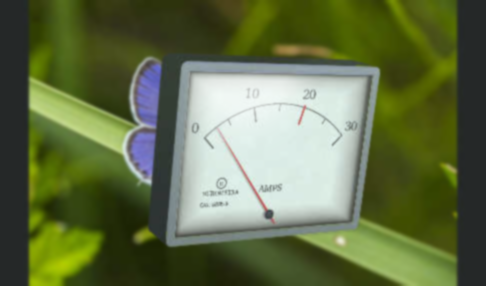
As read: 2.5; A
